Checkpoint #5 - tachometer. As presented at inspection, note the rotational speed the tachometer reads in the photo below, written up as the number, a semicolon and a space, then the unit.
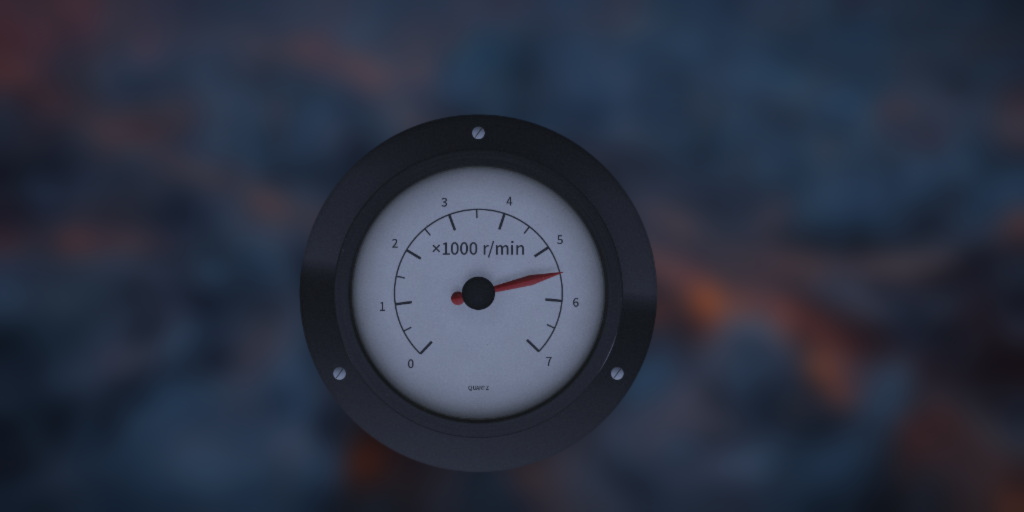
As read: 5500; rpm
